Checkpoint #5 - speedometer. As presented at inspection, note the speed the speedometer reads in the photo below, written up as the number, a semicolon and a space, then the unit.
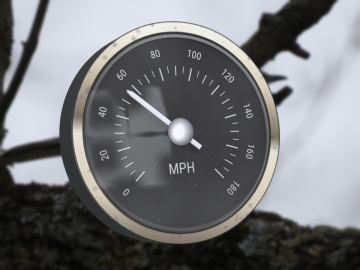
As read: 55; mph
